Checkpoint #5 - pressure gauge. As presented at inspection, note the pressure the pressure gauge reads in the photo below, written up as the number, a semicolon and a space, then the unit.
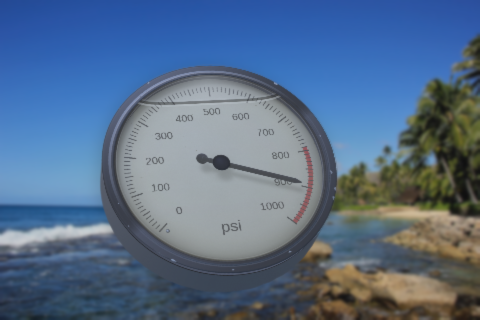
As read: 900; psi
